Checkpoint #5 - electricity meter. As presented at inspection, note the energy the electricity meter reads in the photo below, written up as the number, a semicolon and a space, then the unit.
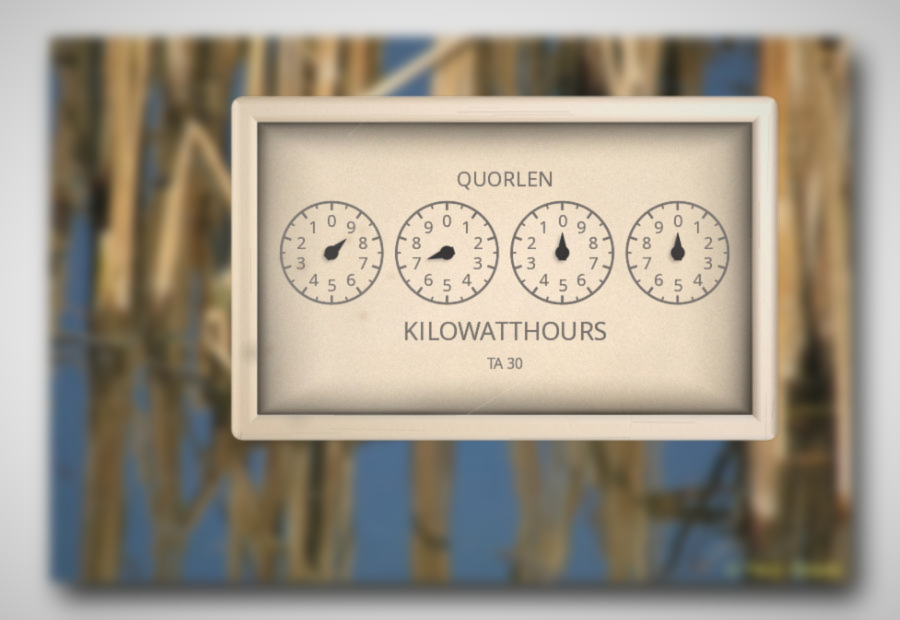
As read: 8700; kWh
